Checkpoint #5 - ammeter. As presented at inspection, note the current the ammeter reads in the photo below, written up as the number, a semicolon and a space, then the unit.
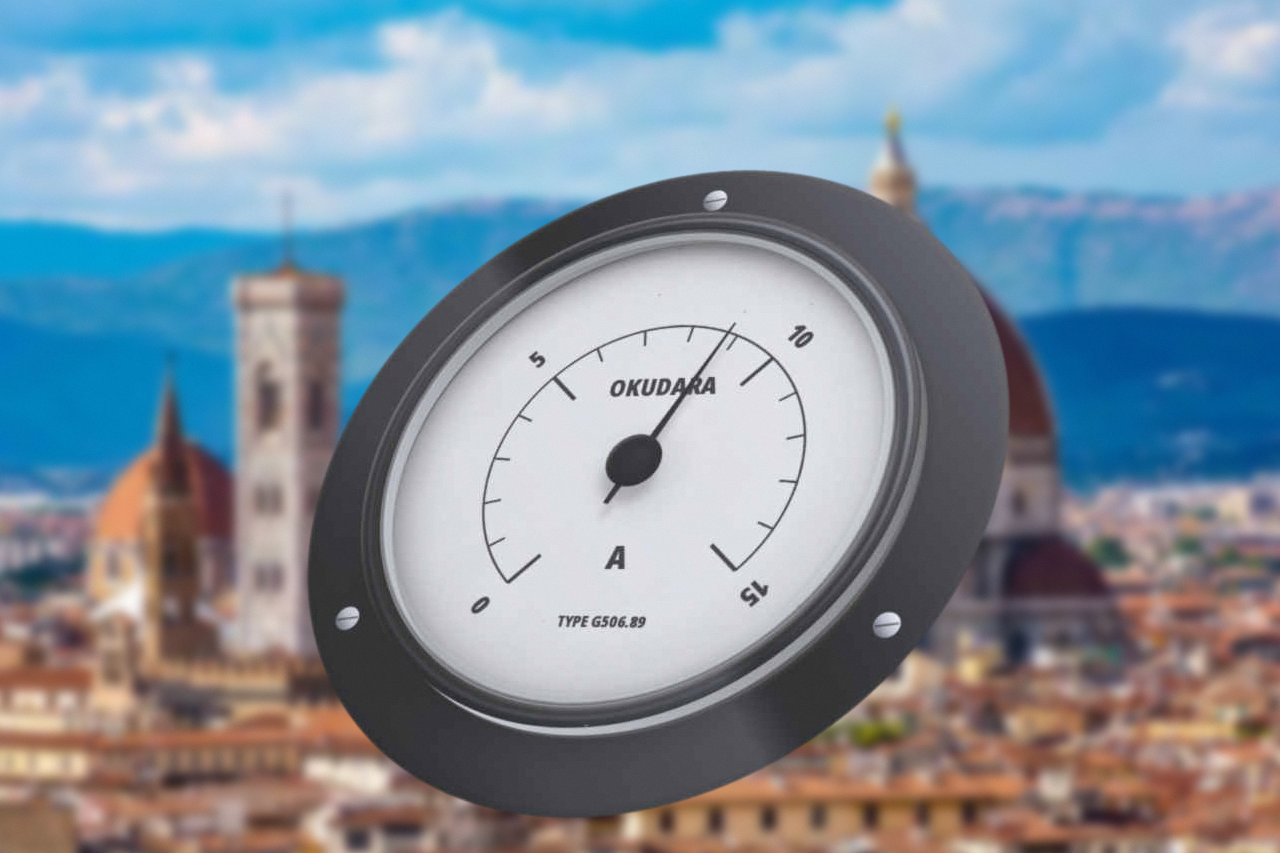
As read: 9; A
